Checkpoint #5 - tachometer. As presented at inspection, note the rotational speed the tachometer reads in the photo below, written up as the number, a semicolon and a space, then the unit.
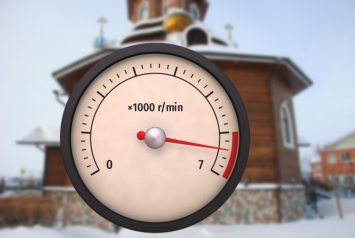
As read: 6400; rpm
